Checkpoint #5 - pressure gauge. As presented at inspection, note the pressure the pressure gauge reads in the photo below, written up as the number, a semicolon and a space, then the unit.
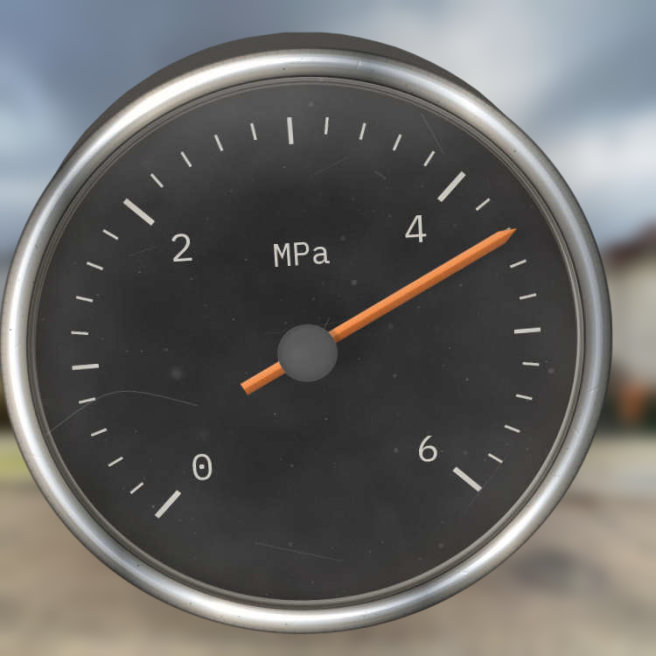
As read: 4.4; MPa
